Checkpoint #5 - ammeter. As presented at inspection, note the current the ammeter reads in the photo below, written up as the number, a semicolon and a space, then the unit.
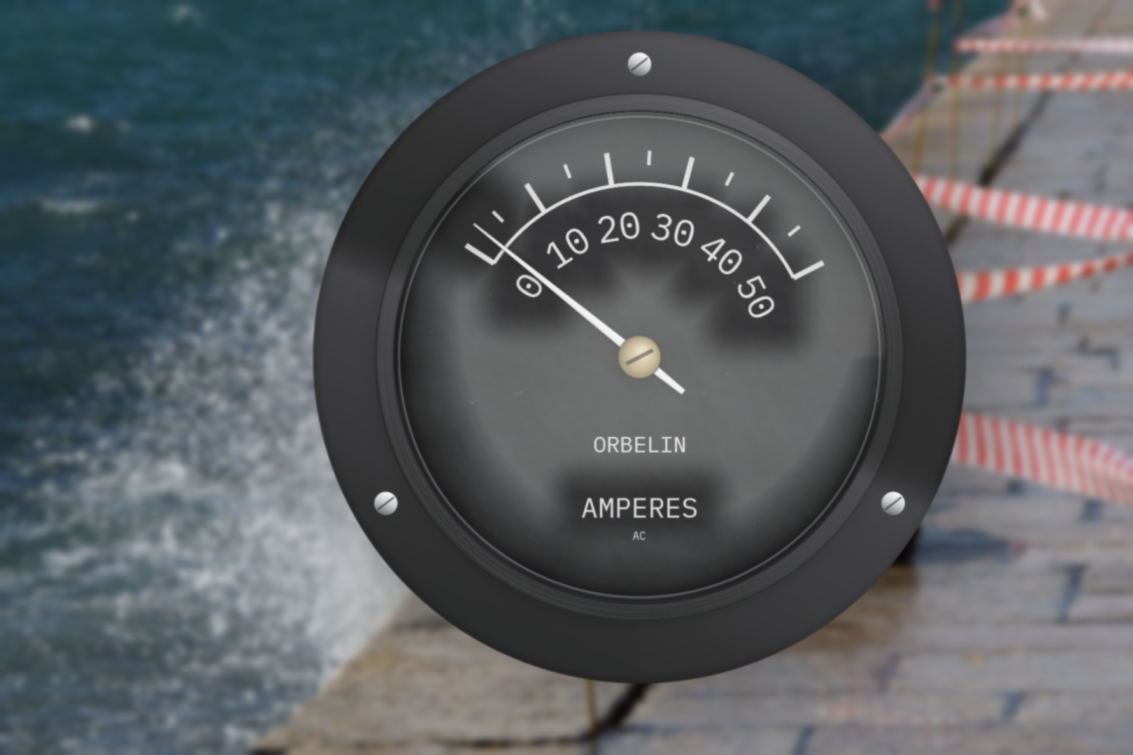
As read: 2.5; A
